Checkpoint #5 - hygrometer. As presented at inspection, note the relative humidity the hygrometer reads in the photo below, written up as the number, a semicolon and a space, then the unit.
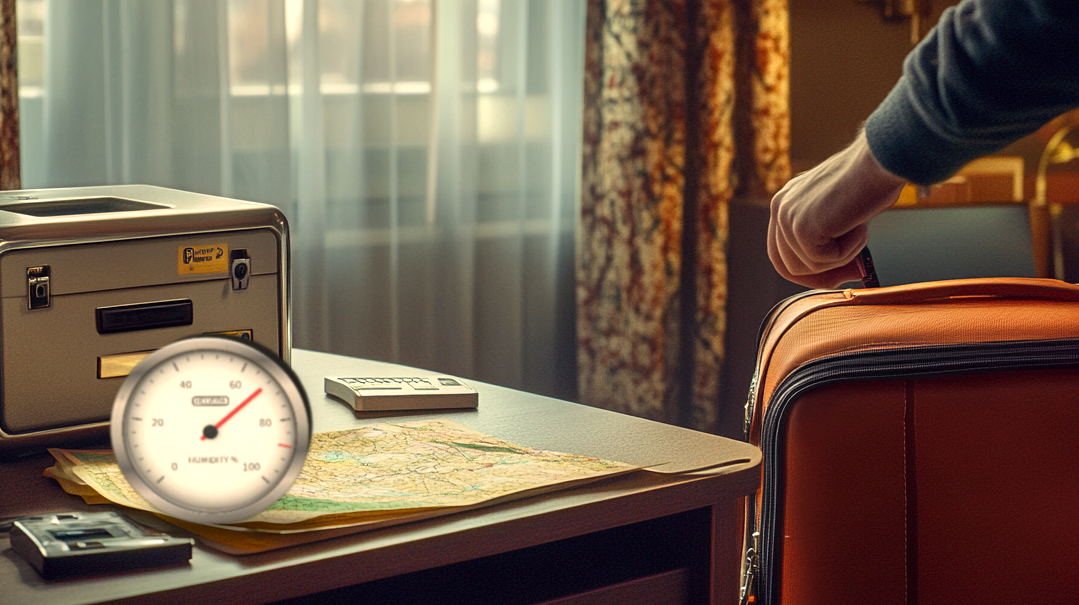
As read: 68; %
